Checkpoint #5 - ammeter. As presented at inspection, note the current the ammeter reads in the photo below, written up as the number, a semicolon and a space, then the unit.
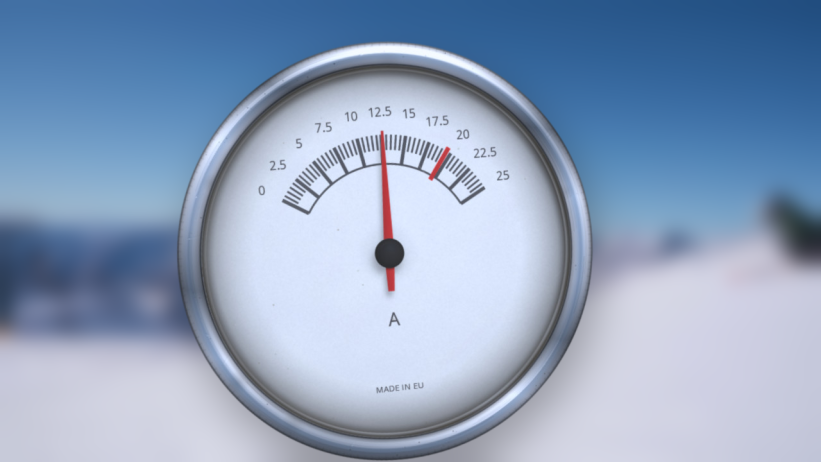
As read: 12.5; A
